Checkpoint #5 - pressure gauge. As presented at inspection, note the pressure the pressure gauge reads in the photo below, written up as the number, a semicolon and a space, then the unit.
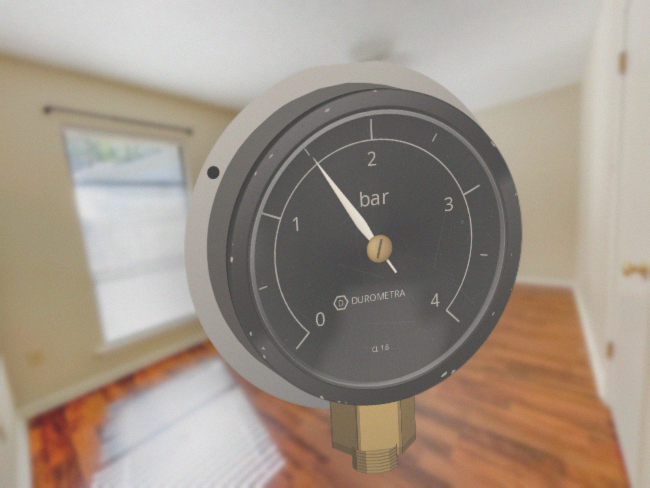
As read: 1.5; bar
